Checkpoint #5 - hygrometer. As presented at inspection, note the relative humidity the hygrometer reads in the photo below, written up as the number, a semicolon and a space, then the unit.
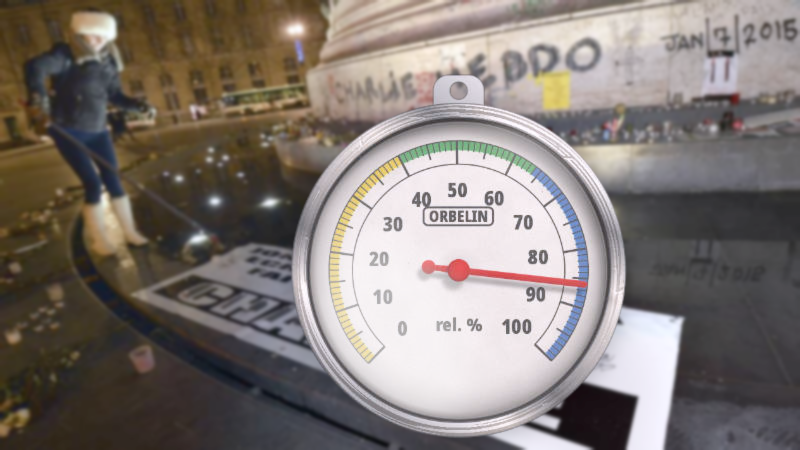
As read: 86; %
